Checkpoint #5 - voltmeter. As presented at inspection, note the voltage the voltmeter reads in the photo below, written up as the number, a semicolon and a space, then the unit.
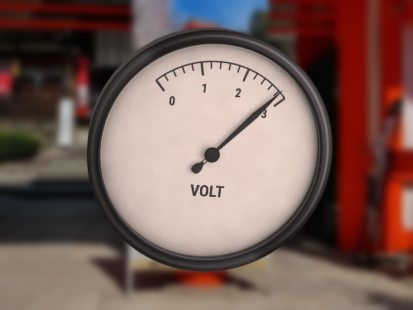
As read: 2.8; V
